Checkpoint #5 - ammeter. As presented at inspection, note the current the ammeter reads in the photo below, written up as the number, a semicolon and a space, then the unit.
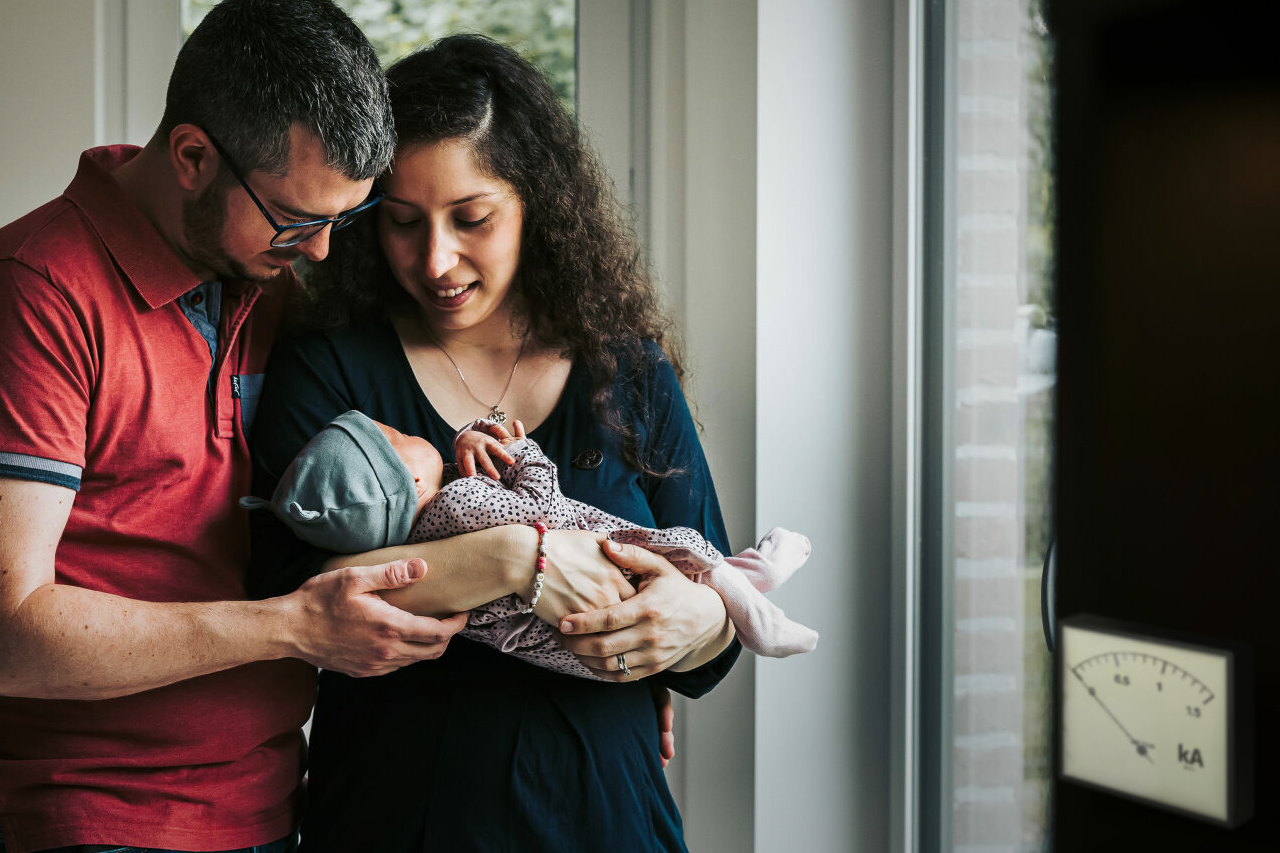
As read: 0; kA
